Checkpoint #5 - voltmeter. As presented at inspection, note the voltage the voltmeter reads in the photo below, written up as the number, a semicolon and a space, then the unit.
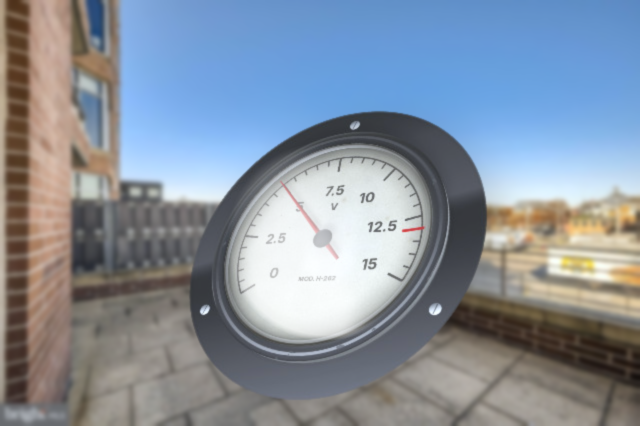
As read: 5; V
